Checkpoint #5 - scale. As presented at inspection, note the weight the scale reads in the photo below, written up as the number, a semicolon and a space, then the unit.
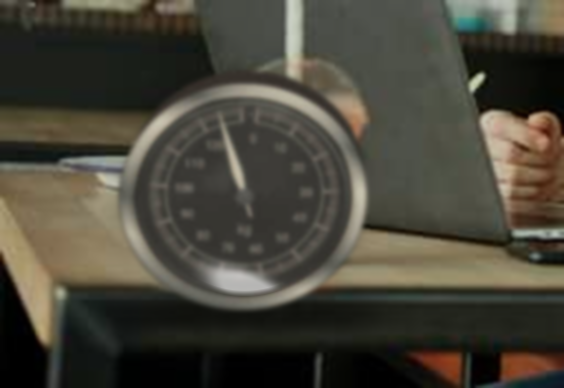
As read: 125; kg
